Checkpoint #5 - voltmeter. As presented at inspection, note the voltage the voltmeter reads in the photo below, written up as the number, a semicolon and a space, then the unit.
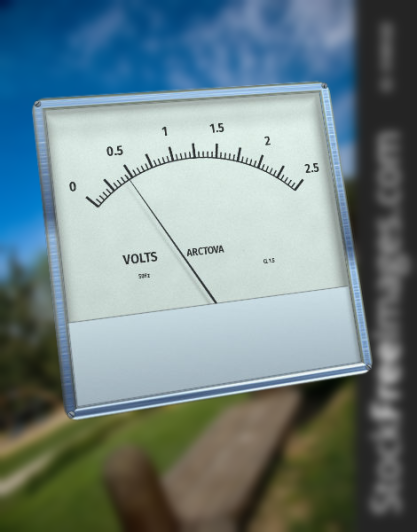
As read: 0.45; V
